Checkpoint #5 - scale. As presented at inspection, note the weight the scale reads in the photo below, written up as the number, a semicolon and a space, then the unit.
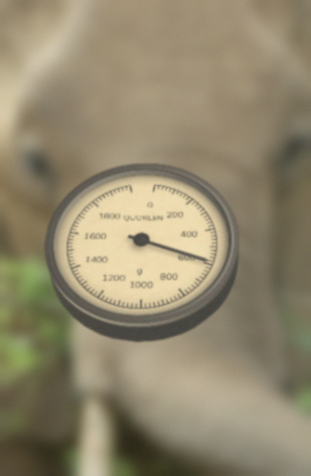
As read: 600; g
